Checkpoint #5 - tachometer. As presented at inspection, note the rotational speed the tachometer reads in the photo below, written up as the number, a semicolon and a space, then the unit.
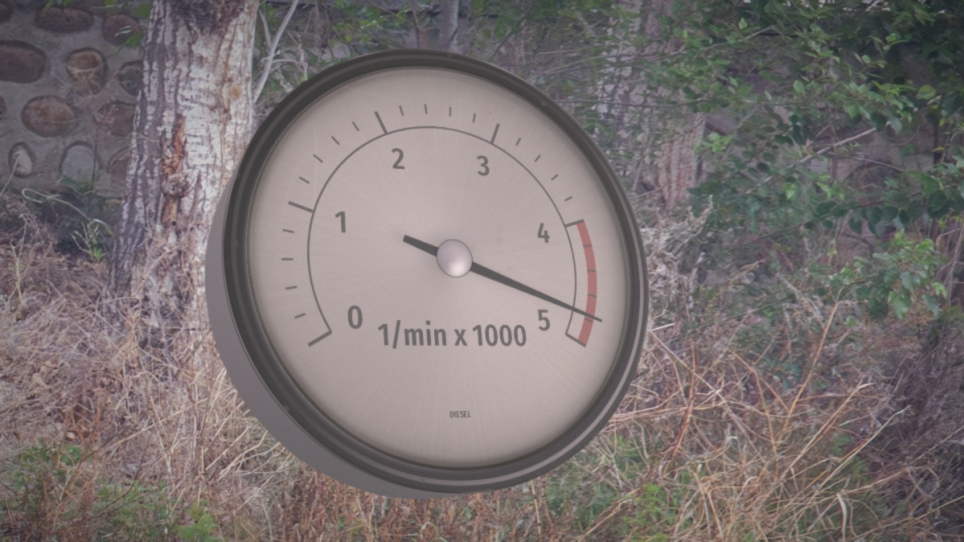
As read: 4800; rpm
